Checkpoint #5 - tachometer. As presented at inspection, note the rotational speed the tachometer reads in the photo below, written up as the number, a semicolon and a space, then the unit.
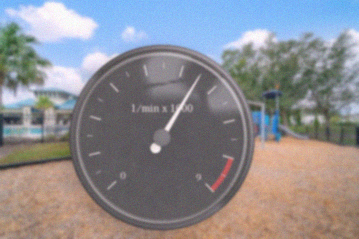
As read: 5500; rpm
